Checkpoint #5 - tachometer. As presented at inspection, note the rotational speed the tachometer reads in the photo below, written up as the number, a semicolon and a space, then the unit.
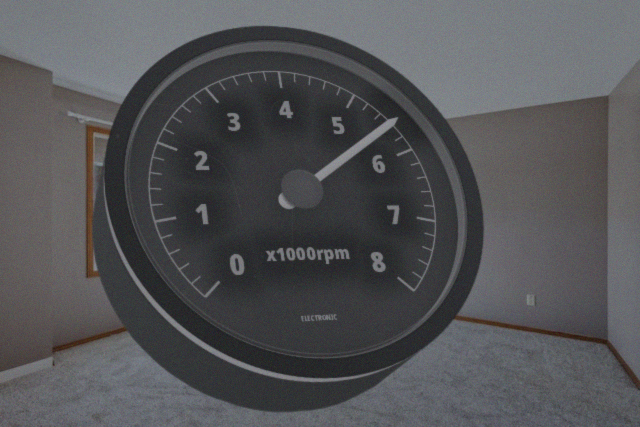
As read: 5600; rpm
